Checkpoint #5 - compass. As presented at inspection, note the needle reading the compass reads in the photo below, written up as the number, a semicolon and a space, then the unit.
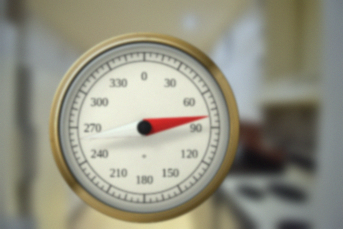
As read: 80; °
